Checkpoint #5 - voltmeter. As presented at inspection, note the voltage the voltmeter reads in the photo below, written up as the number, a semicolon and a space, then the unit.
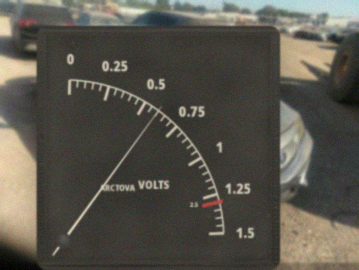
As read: 0.6; V
